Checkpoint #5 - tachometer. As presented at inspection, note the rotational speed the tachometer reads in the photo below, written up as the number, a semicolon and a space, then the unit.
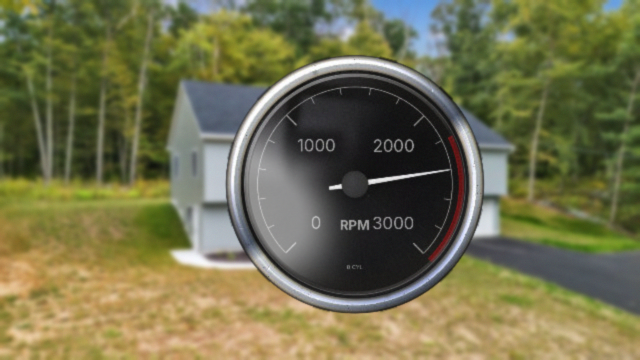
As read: 2400; rpm
